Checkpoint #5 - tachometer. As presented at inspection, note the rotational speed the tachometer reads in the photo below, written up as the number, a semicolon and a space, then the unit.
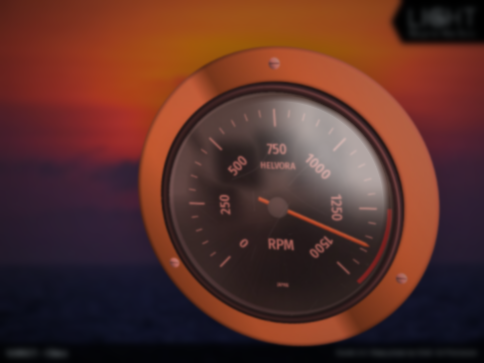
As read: 1375; rpm
